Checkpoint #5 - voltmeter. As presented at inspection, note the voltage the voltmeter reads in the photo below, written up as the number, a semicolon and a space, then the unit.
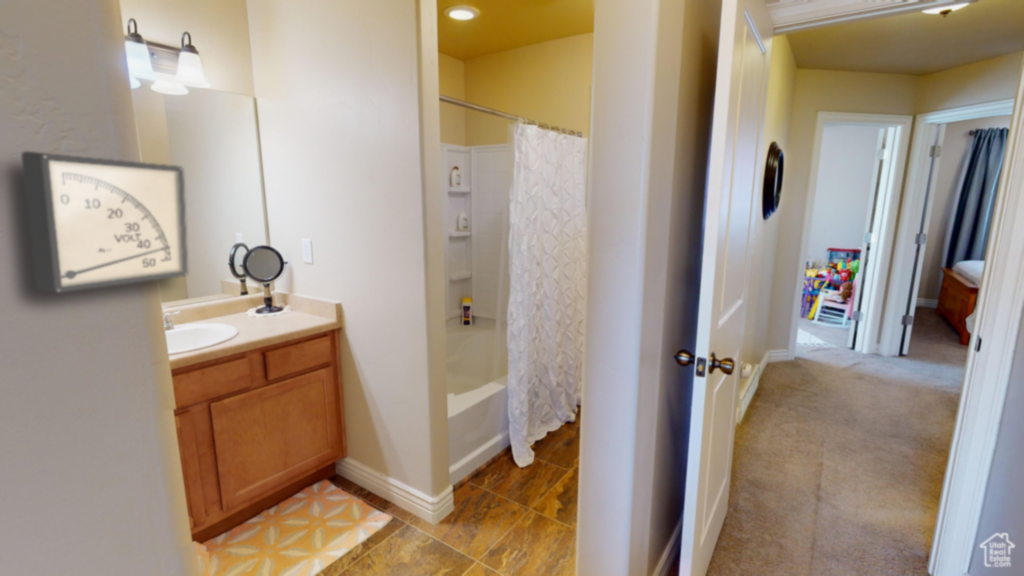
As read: 45; V
